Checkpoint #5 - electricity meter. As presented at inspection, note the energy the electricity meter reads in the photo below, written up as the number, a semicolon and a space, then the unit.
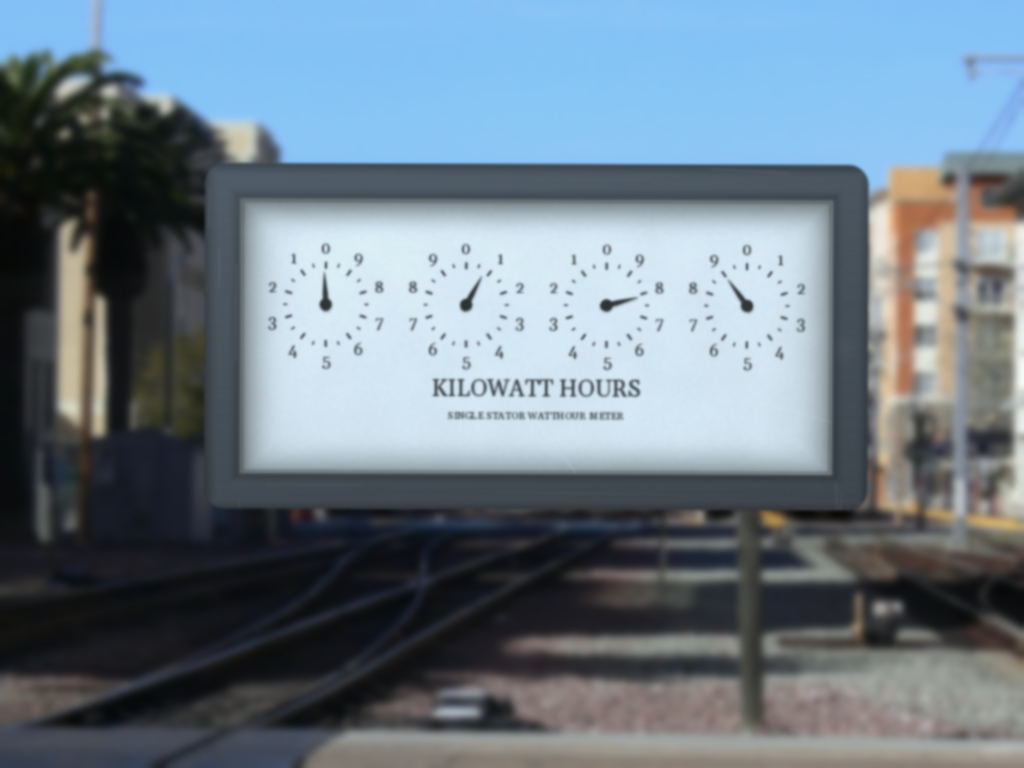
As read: 79; kWh
